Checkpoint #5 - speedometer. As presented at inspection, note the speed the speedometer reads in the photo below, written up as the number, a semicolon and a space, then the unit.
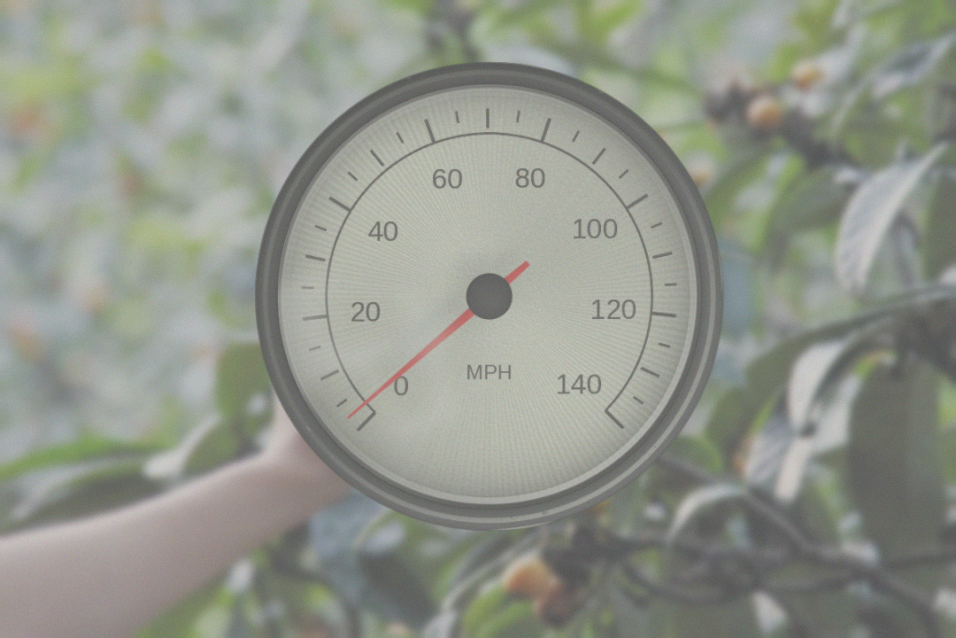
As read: 2.5; mph
